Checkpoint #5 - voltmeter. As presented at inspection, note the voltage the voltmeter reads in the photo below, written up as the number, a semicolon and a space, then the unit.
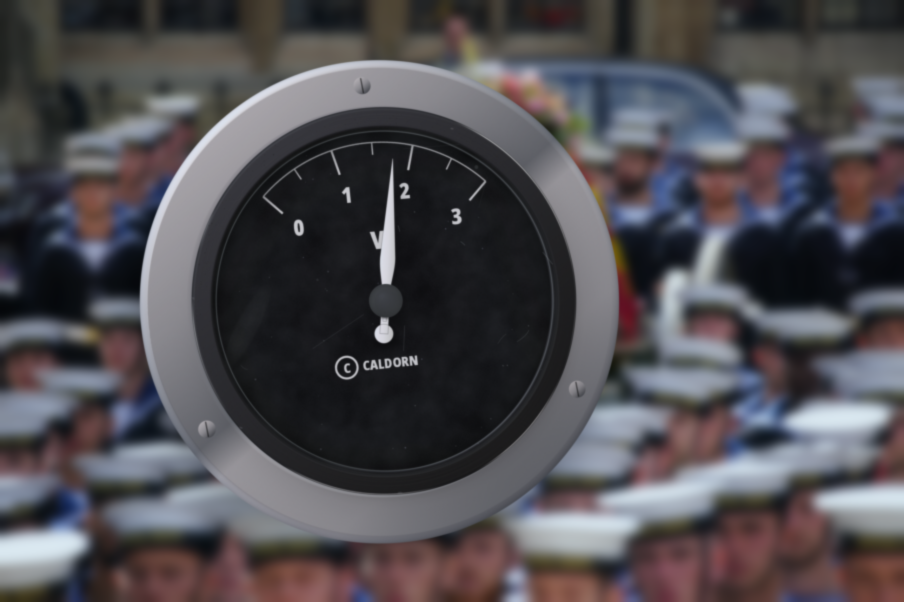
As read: 1.75; V
